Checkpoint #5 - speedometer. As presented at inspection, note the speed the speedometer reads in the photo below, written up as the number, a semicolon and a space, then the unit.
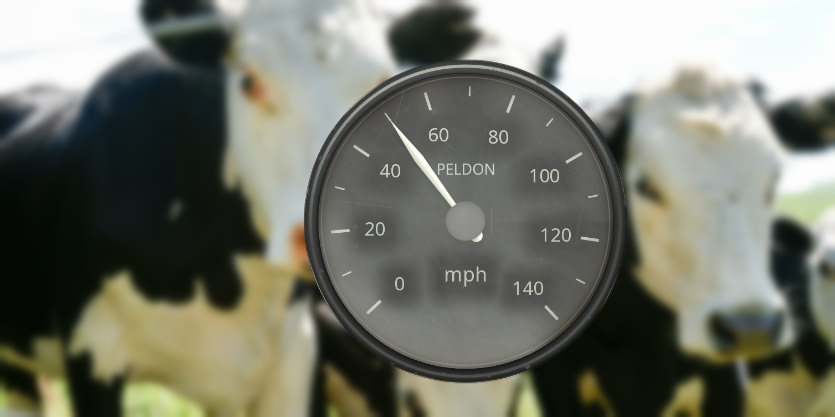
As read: 50; mph
